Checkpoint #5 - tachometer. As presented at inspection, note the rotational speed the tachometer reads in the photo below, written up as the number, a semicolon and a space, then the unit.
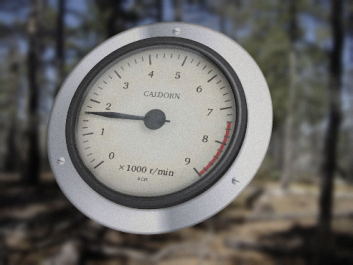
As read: 1600; rpm
